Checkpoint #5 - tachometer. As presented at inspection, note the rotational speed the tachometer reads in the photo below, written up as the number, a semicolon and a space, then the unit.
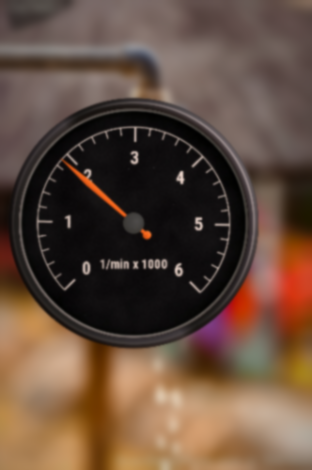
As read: 1900; rpm
